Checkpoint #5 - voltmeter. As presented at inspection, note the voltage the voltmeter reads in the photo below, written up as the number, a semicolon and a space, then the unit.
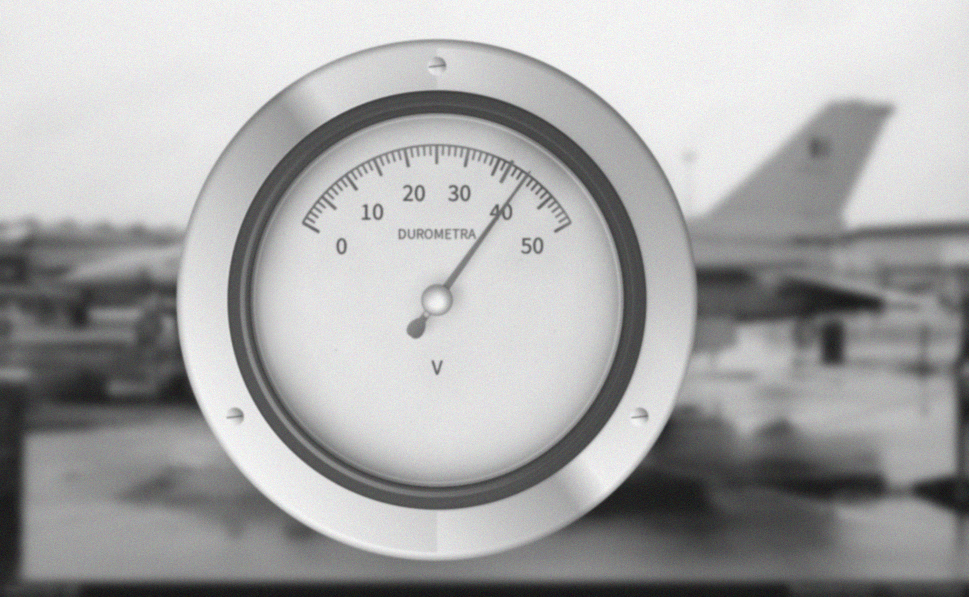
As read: 40; V
